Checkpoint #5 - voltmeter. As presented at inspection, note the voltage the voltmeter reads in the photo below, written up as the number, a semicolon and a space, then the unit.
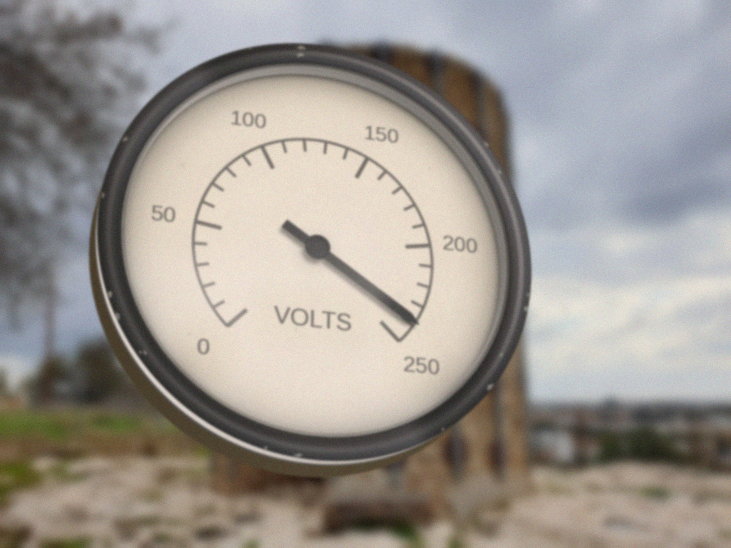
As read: 240; V
